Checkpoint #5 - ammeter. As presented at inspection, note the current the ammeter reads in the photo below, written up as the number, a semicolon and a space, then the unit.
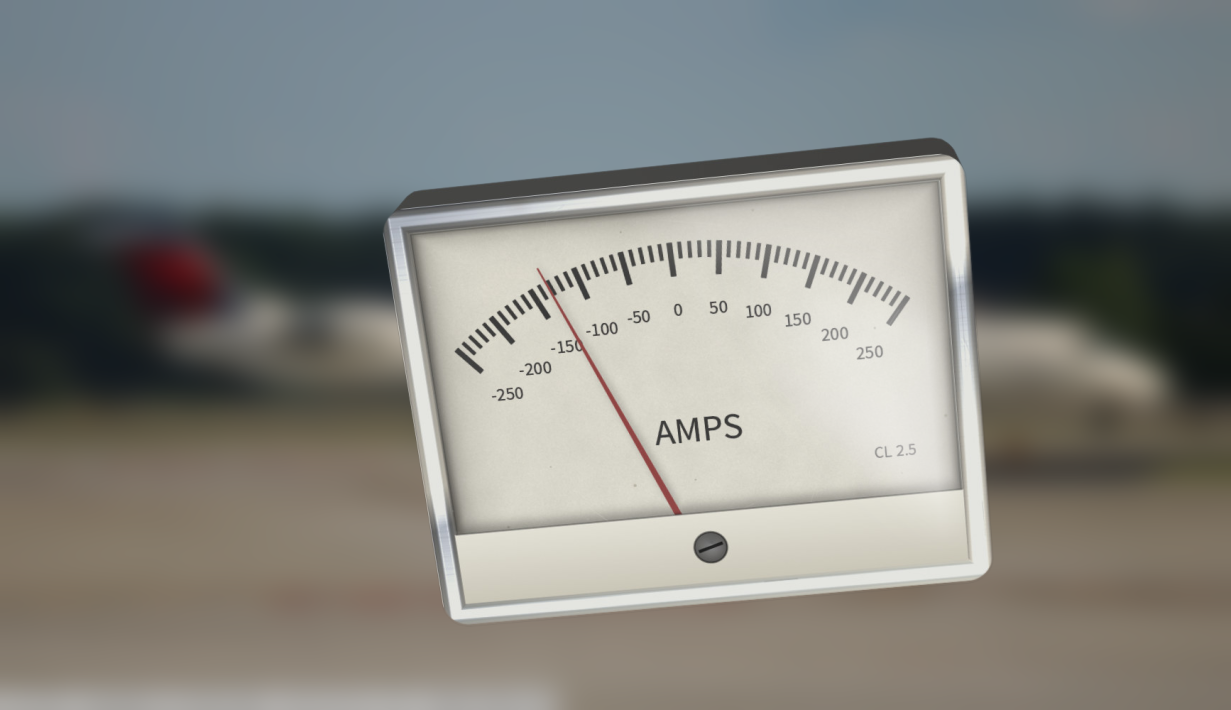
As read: -130; A
